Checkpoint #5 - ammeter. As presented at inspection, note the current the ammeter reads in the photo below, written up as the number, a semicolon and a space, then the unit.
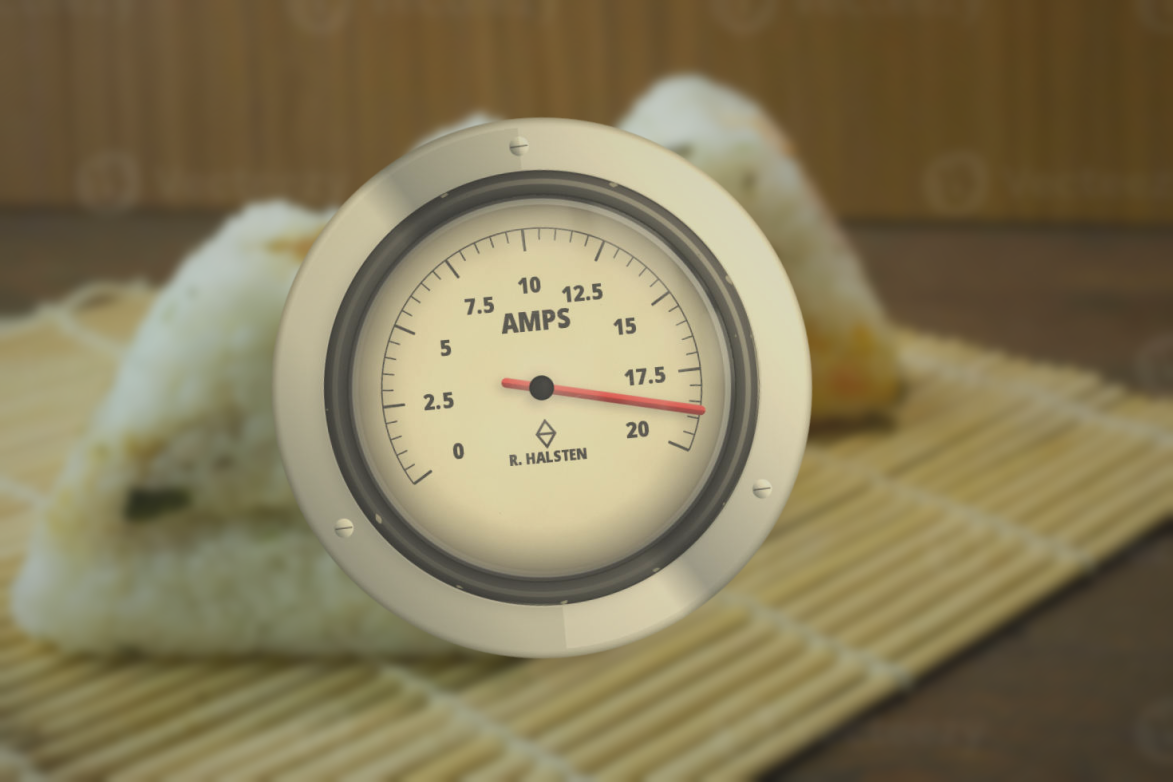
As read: 18.75; A
